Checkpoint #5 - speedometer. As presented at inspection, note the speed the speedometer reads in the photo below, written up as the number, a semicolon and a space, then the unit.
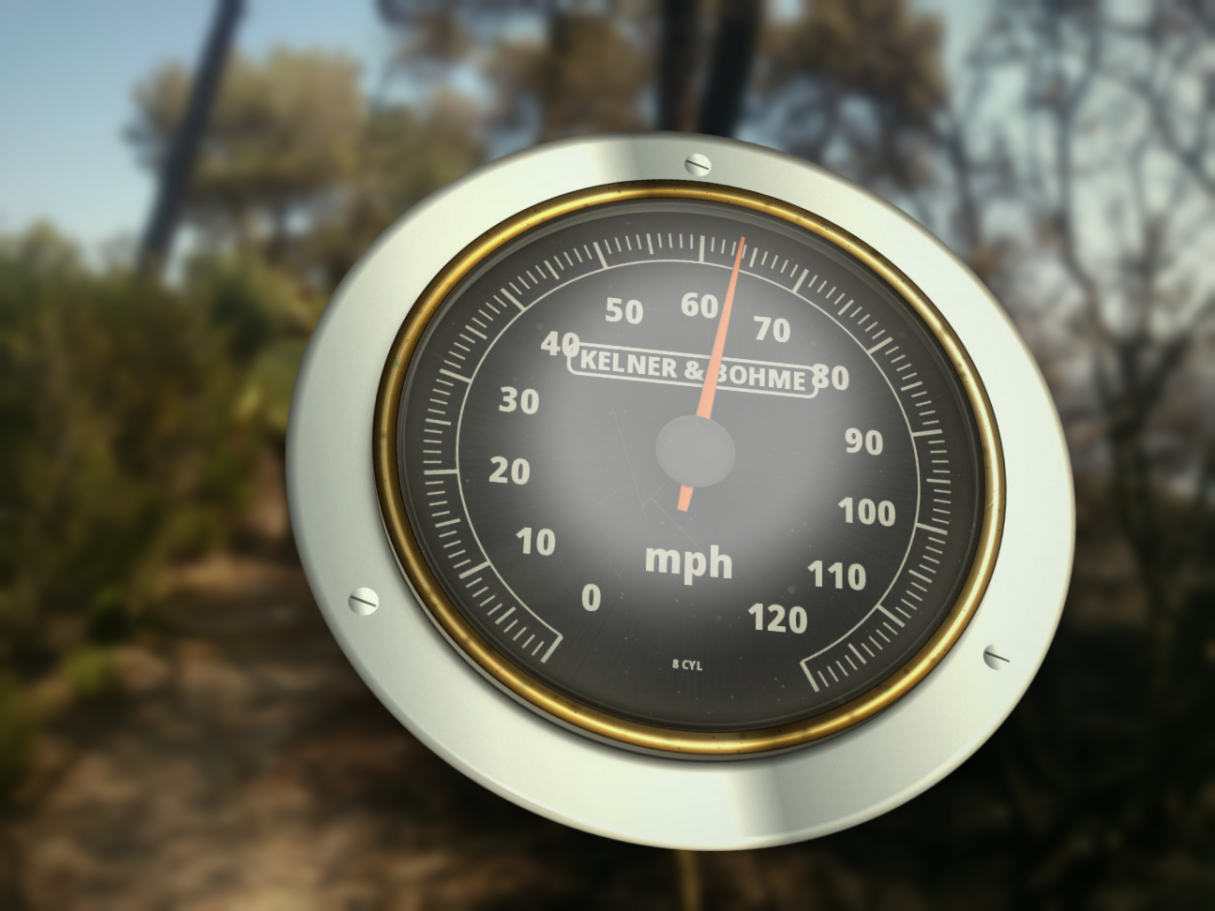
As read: 63.5; mph
